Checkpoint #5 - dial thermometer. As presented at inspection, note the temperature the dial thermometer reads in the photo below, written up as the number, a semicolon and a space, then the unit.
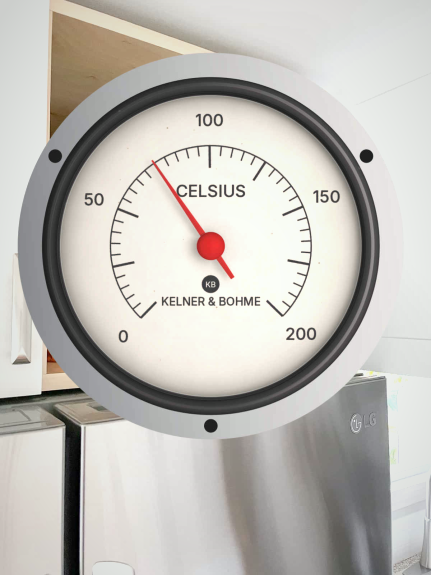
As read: 75; °C
